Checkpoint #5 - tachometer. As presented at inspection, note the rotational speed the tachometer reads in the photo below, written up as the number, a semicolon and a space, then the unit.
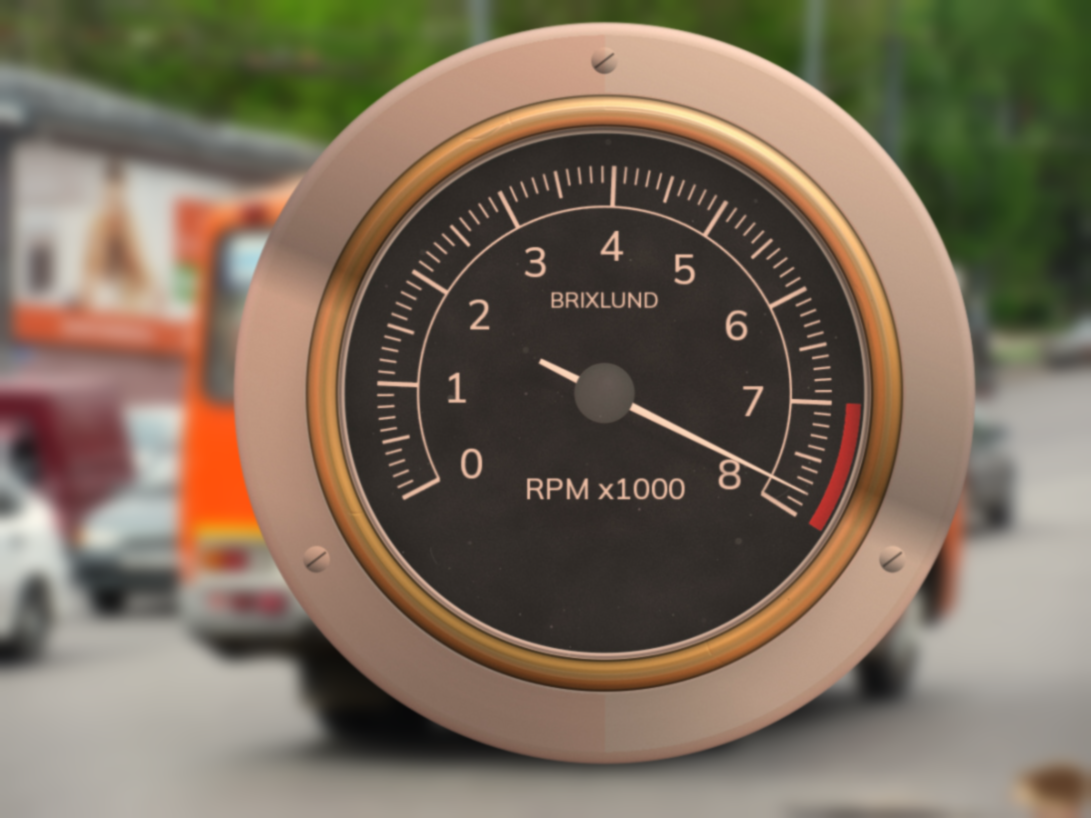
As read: 7800; rpm
